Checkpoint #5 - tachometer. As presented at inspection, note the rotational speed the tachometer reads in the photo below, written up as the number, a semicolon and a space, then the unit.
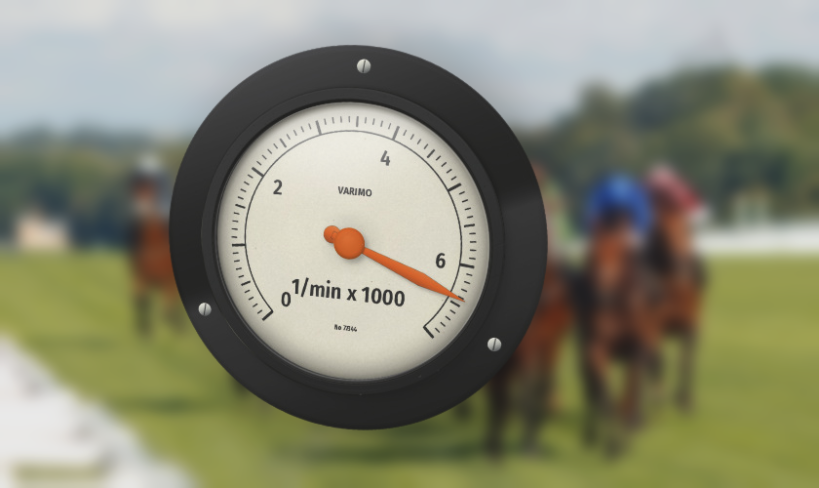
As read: 6400; rpm
